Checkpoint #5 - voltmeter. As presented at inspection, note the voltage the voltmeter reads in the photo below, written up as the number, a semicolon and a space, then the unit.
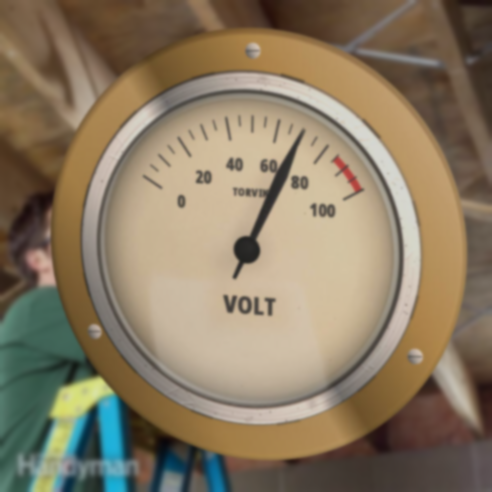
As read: 70; V
